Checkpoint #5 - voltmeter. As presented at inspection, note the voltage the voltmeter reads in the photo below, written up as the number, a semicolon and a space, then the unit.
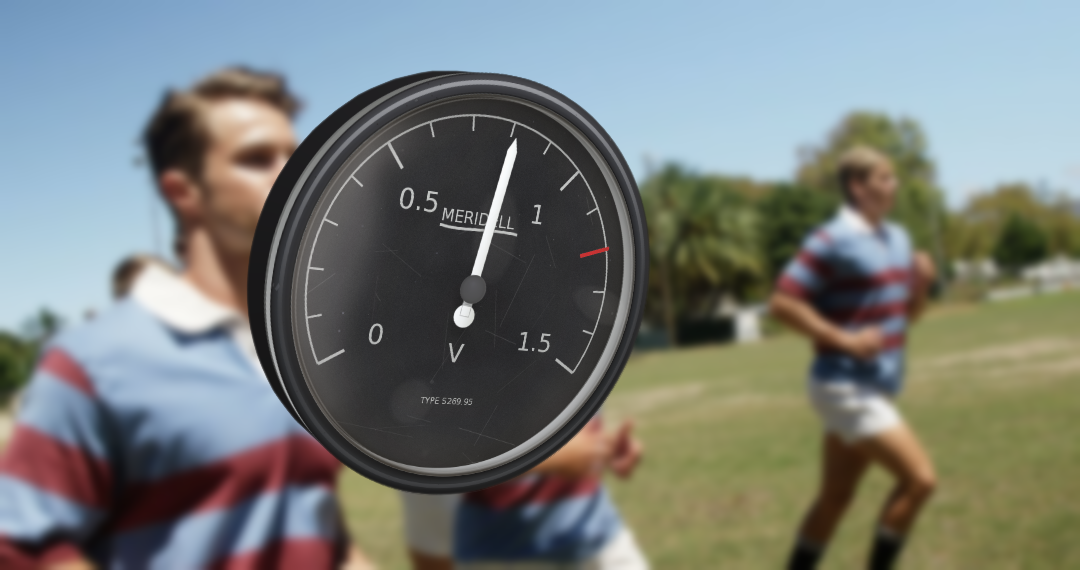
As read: 0.8; V
